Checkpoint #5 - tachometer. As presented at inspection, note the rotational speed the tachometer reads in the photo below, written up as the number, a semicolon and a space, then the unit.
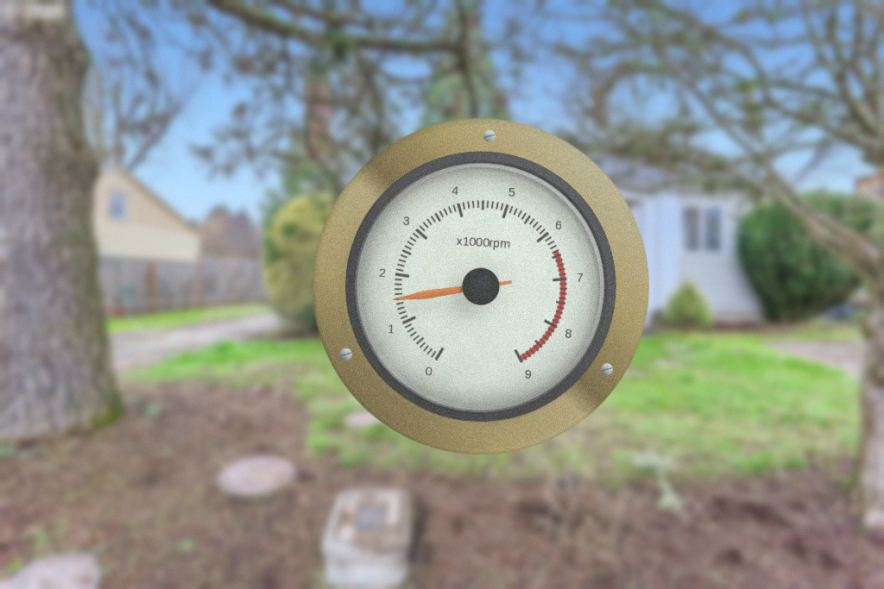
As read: 1500; rpm
